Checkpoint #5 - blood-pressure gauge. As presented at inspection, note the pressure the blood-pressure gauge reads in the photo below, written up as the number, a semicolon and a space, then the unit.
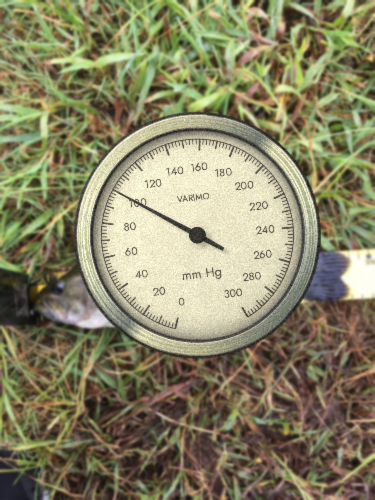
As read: 100; mmHg
